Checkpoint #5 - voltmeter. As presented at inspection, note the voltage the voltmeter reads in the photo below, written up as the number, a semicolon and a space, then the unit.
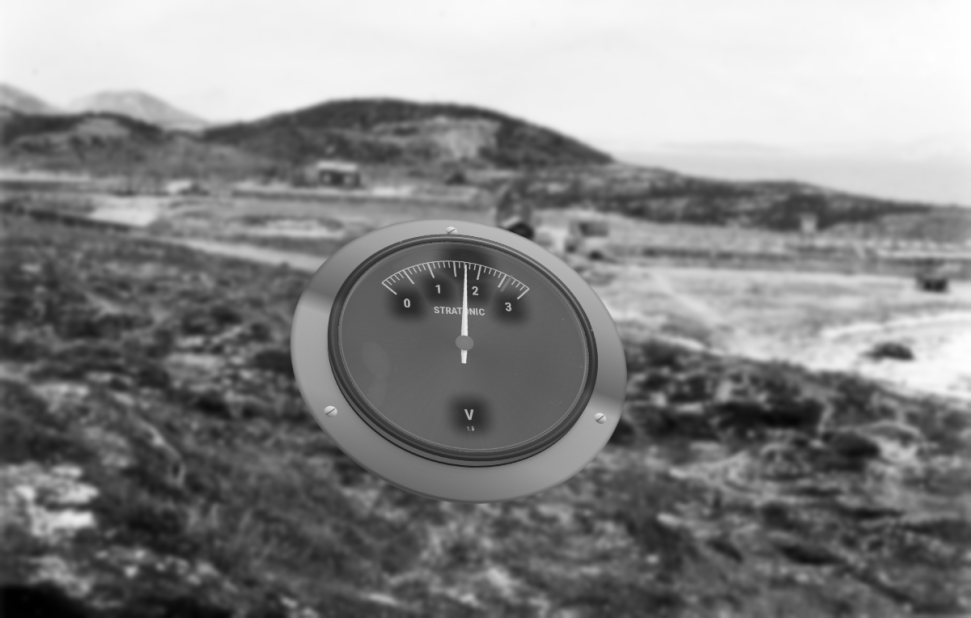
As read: 1.7; V
